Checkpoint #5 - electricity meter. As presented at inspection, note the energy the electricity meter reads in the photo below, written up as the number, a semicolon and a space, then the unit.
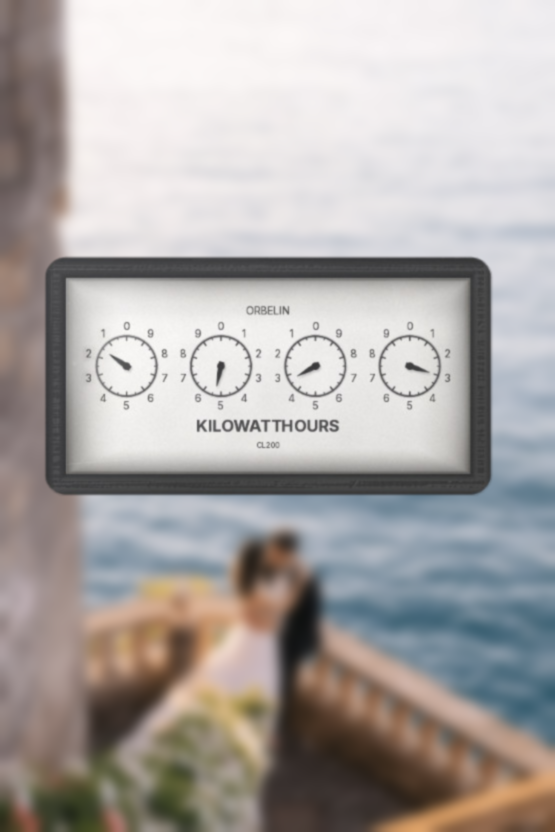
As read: 1533; kWh
